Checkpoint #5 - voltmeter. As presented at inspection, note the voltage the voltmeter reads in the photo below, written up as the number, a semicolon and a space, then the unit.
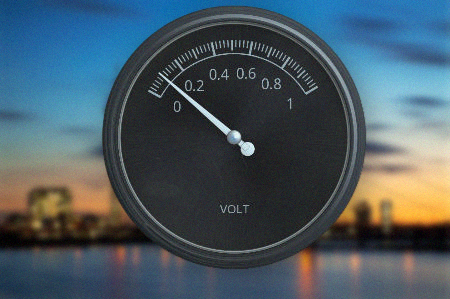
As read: 0.1; V
